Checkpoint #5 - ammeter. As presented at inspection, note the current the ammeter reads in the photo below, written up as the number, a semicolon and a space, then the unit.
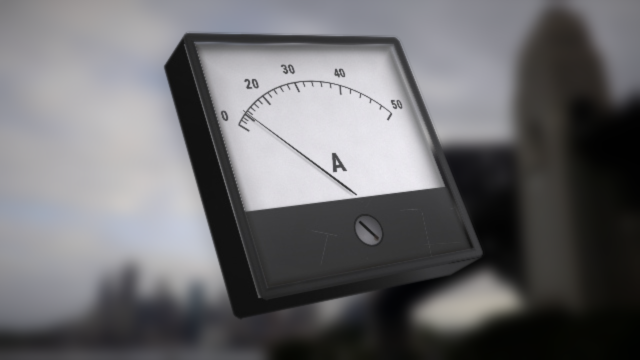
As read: 10; A
